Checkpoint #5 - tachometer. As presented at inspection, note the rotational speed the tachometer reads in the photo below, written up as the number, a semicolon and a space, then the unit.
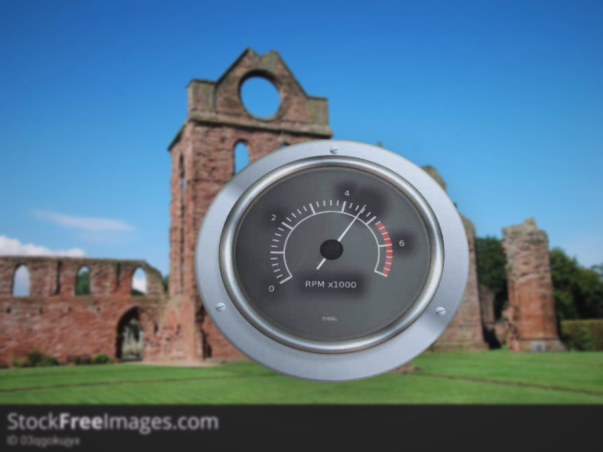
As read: 4600; rpm
